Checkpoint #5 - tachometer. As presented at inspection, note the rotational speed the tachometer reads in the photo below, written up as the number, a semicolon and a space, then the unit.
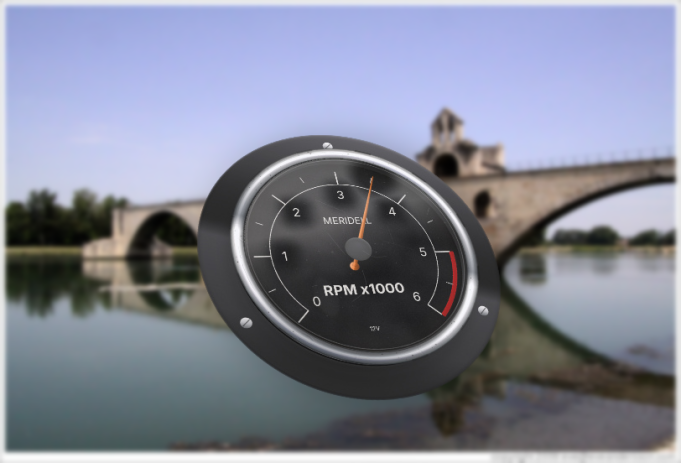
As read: 3500; rpm
